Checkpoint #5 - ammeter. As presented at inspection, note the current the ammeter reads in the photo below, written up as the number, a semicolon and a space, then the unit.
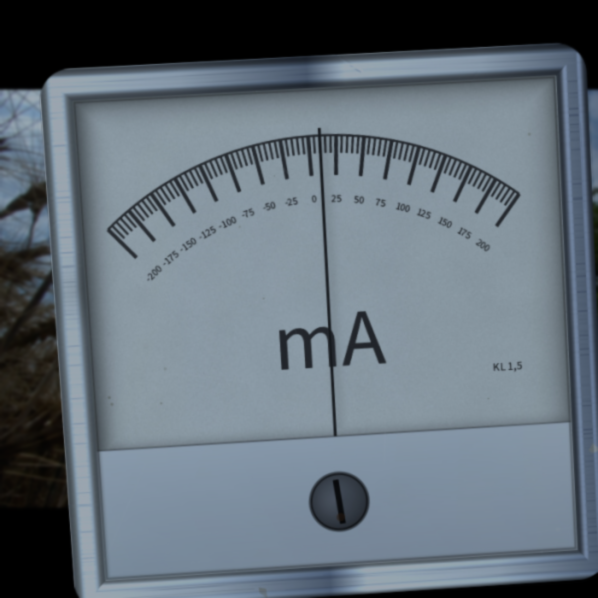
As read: 10; mA
